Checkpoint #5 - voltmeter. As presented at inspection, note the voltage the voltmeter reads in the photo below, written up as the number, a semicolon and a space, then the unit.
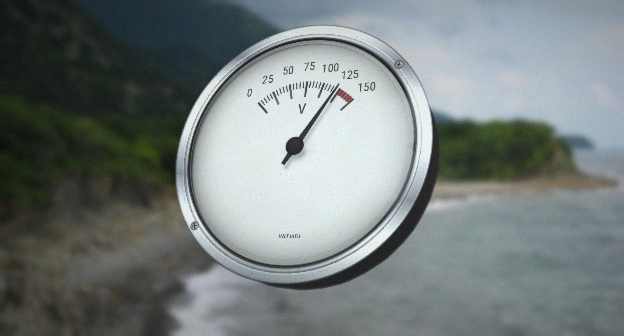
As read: 125; V
